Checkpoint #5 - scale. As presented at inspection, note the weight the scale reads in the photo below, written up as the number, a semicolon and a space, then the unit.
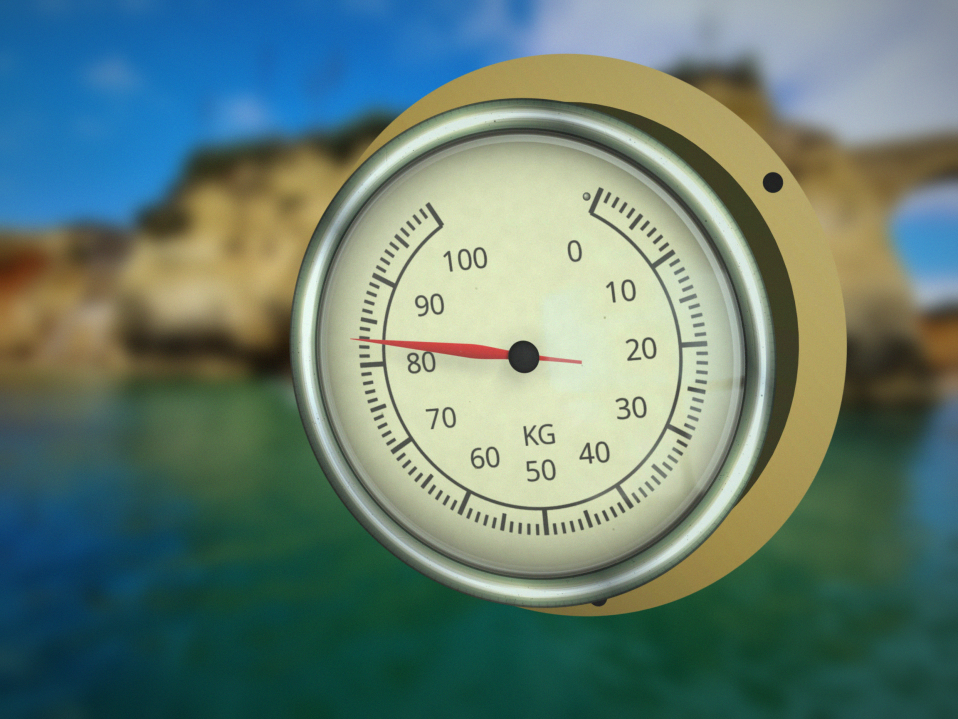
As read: 83; kg
